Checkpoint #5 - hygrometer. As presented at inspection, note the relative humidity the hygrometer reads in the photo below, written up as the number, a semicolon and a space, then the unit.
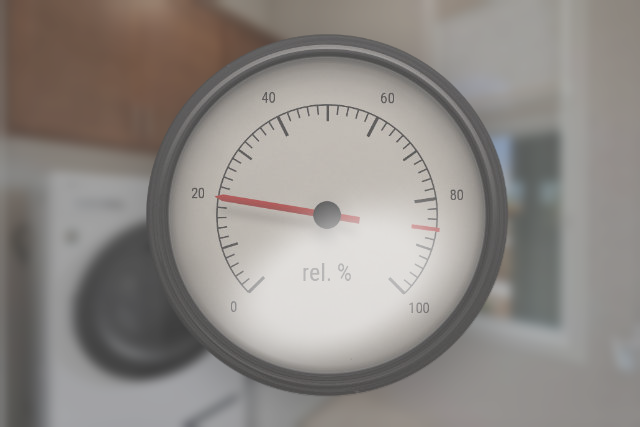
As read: 20; %
